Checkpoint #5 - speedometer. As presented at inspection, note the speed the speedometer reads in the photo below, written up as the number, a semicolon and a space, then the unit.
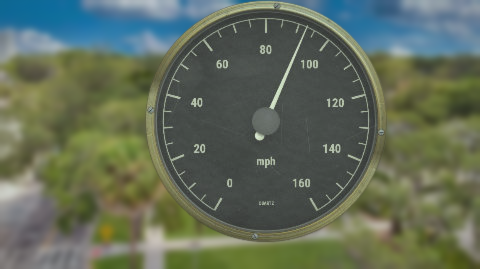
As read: 92.5; mph
